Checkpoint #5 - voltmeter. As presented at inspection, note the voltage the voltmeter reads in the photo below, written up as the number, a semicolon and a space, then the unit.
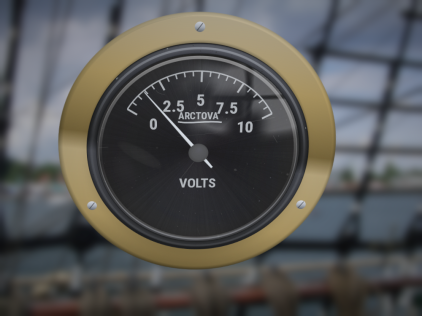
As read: 1.5; V
